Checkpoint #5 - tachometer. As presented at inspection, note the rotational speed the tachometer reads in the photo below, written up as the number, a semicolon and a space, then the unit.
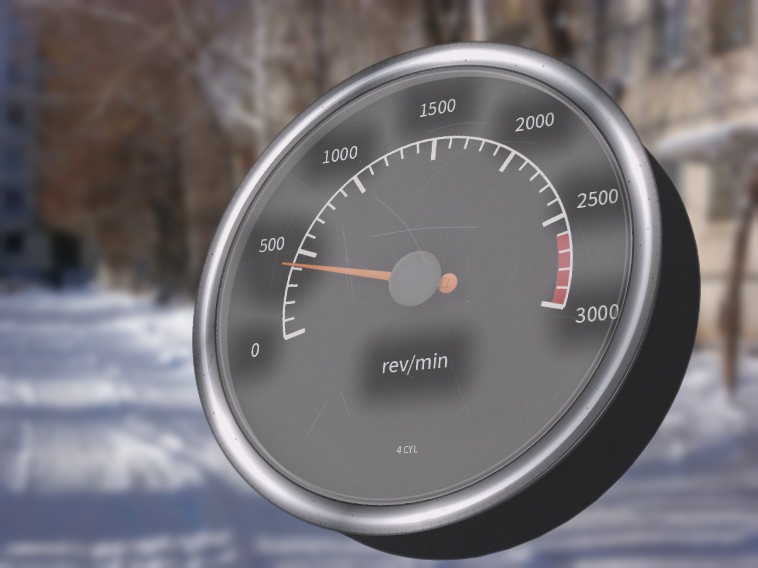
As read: 400; rpm
